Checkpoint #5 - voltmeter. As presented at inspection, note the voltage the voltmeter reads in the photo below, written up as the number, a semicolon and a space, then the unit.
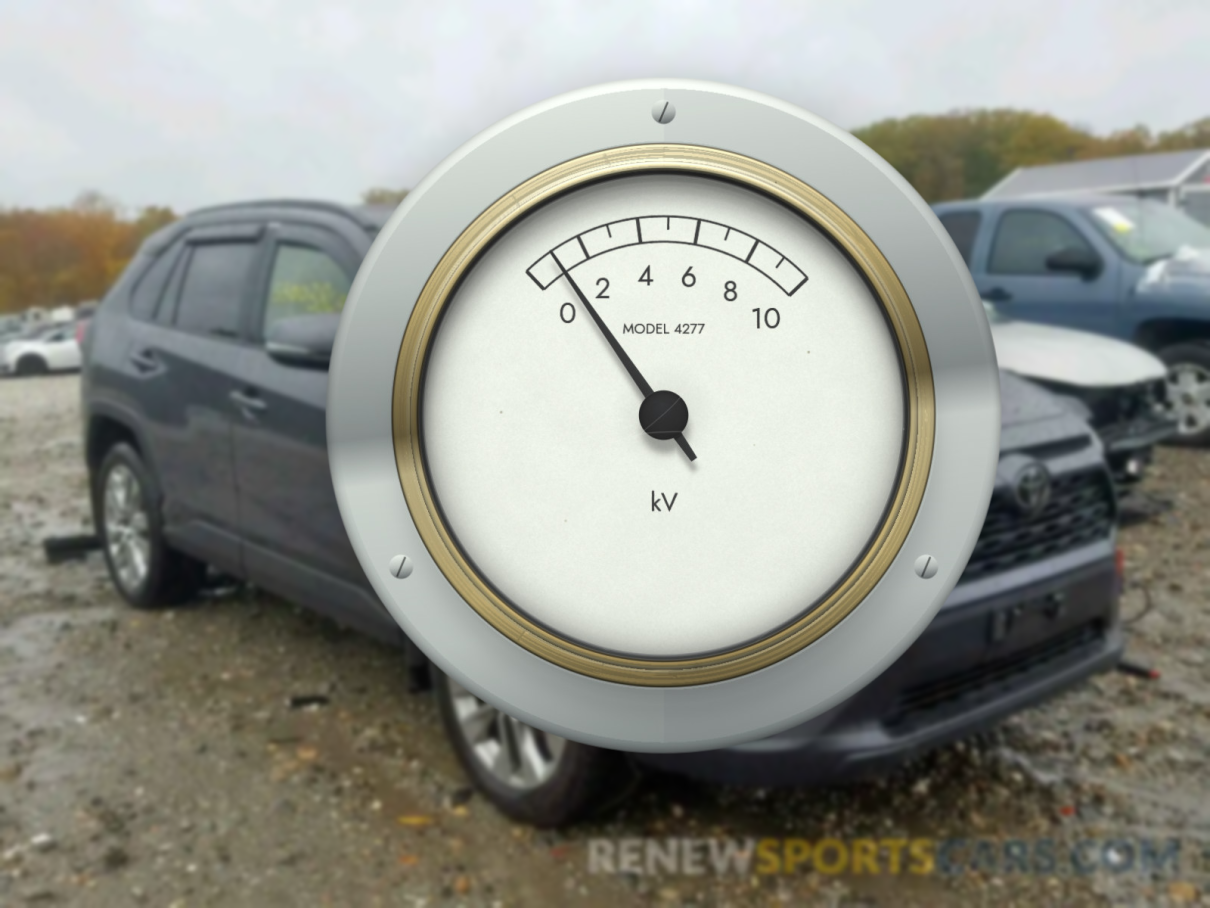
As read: 1; kV
